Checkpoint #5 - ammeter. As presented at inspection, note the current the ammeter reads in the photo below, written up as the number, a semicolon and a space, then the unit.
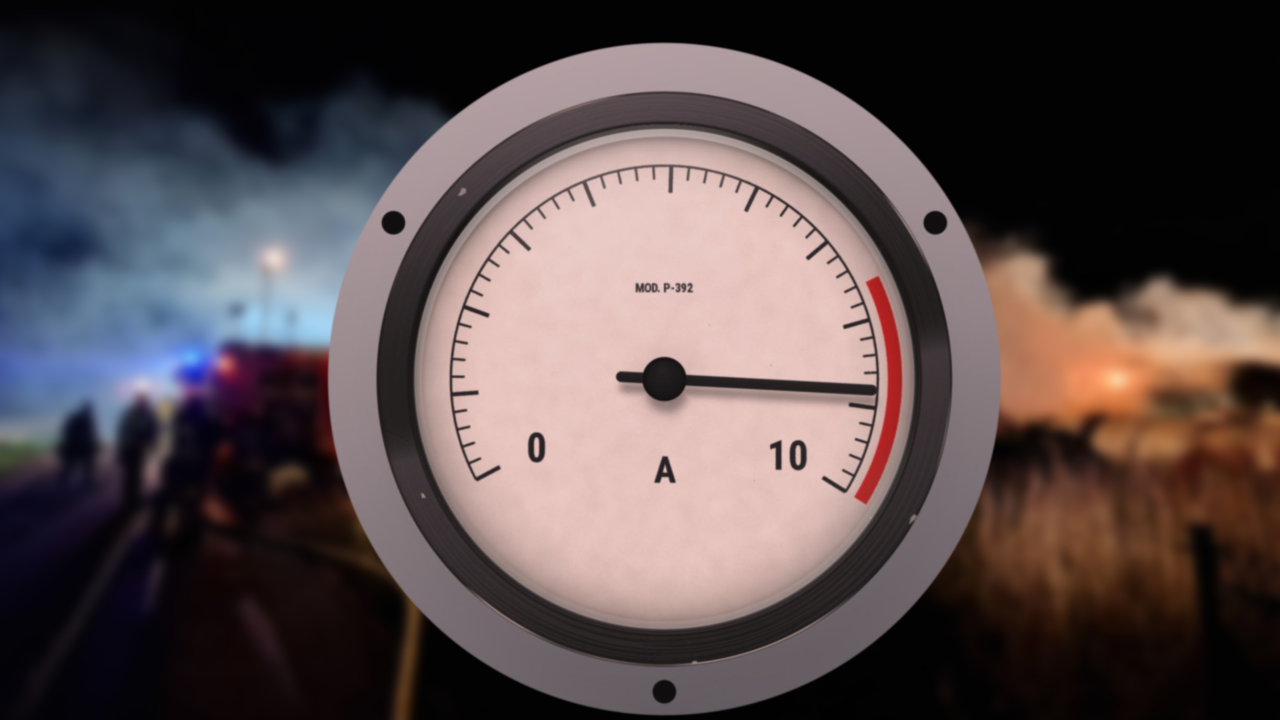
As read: 8.8; A
